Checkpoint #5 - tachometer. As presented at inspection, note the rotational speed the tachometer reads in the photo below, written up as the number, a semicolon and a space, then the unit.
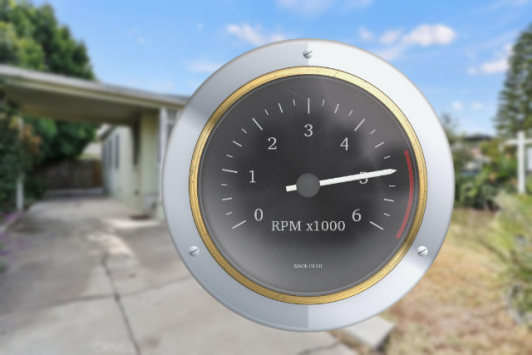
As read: 5000; rpm
